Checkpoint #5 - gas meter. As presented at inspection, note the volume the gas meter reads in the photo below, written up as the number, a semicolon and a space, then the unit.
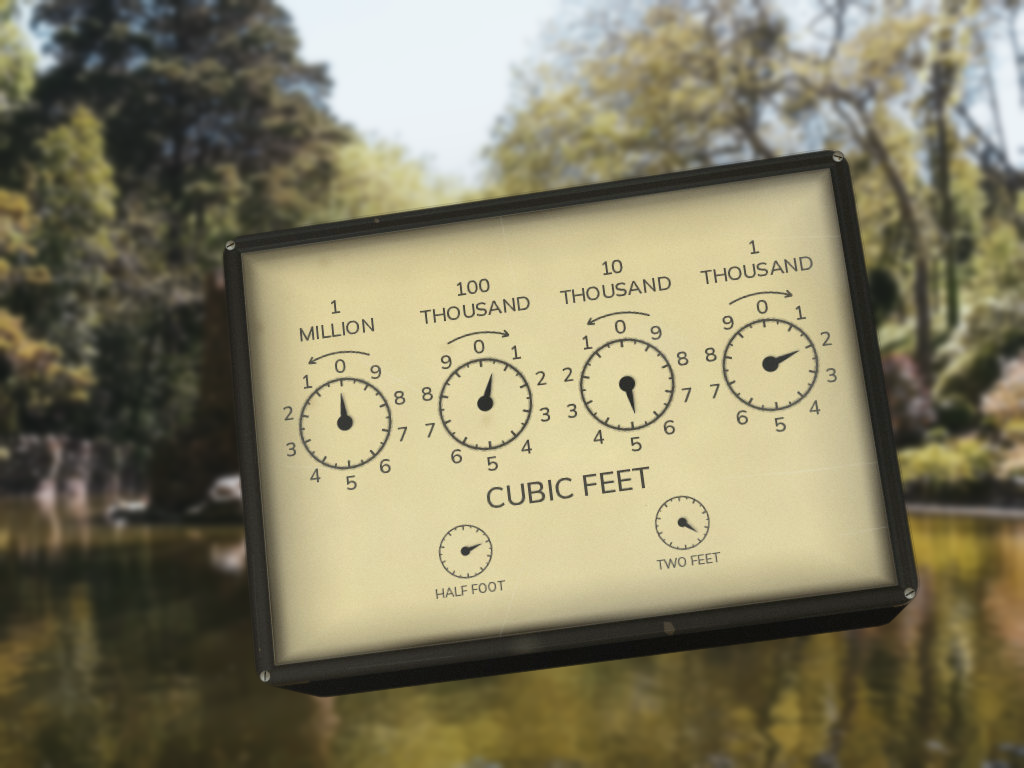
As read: 5200; ft³
